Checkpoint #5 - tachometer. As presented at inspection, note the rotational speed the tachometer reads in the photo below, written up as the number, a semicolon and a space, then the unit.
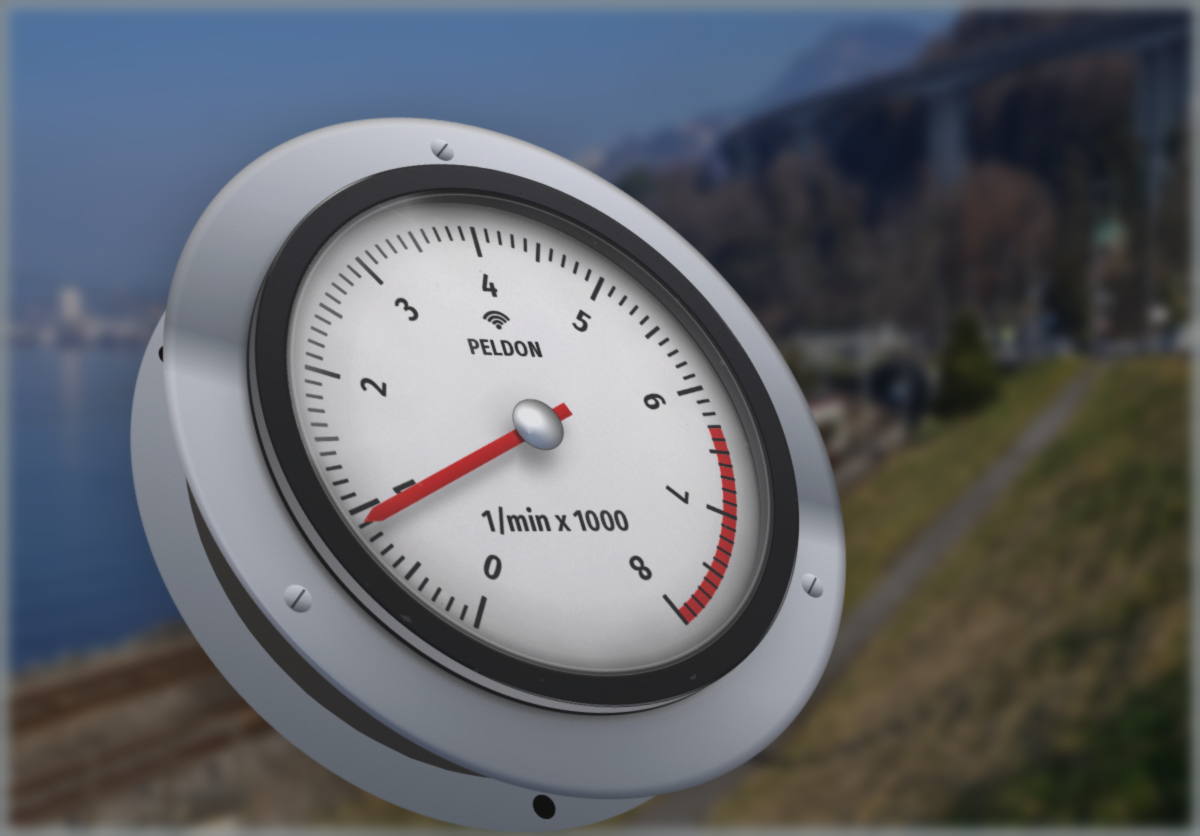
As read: 900; rpm
